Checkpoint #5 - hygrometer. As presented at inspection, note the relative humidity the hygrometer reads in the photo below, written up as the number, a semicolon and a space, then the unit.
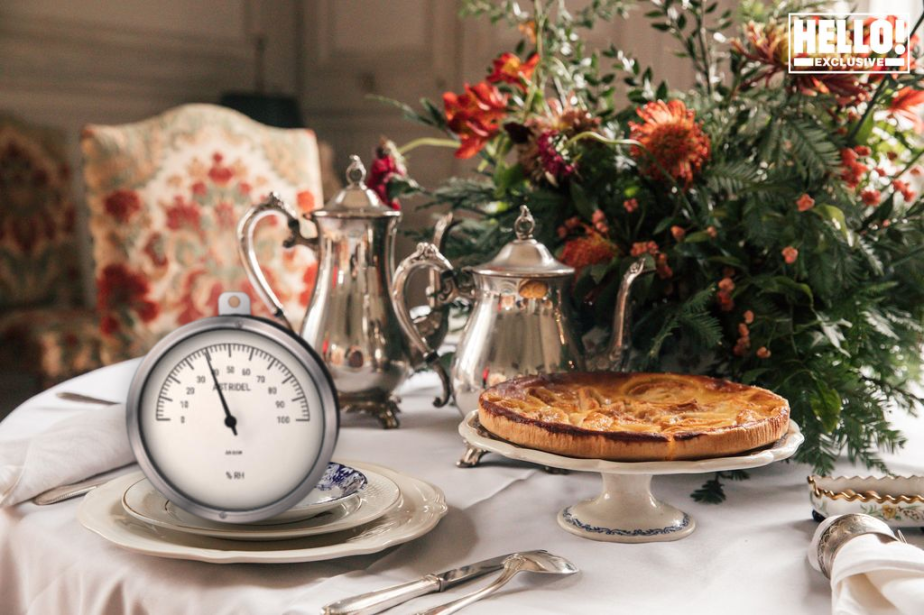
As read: 40; %
